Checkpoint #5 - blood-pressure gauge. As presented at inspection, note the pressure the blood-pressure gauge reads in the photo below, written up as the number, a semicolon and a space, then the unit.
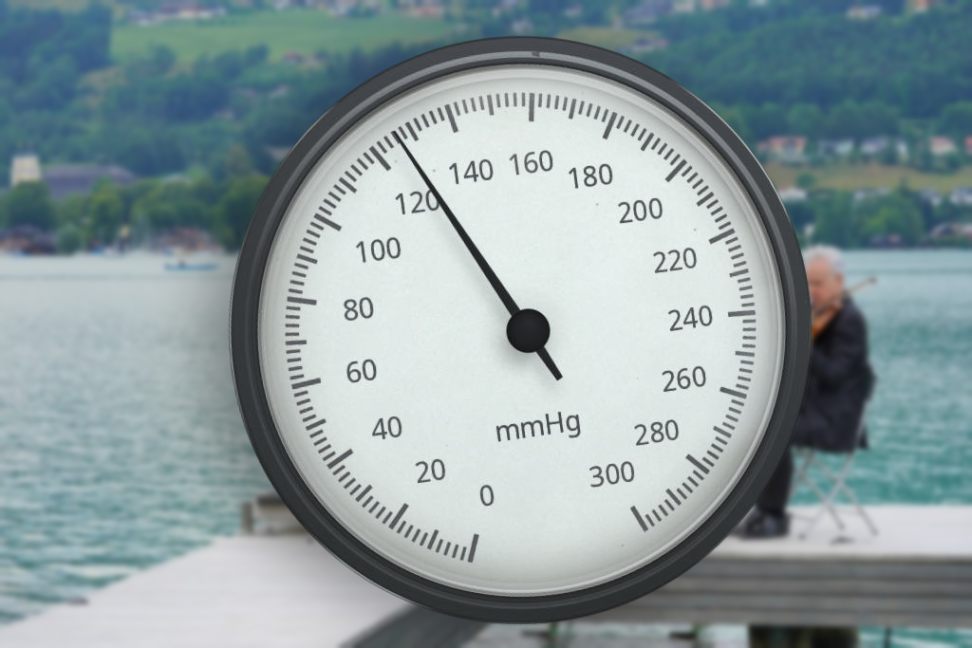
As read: 126; mmHg
